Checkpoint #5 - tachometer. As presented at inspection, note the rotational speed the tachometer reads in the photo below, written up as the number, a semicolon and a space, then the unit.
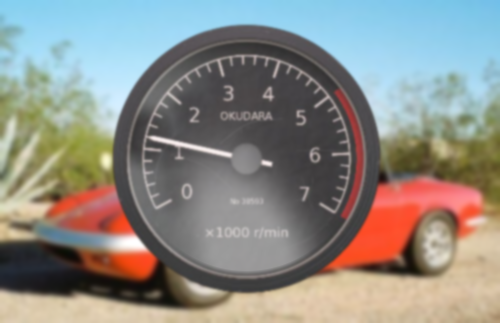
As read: 1200; rpm
